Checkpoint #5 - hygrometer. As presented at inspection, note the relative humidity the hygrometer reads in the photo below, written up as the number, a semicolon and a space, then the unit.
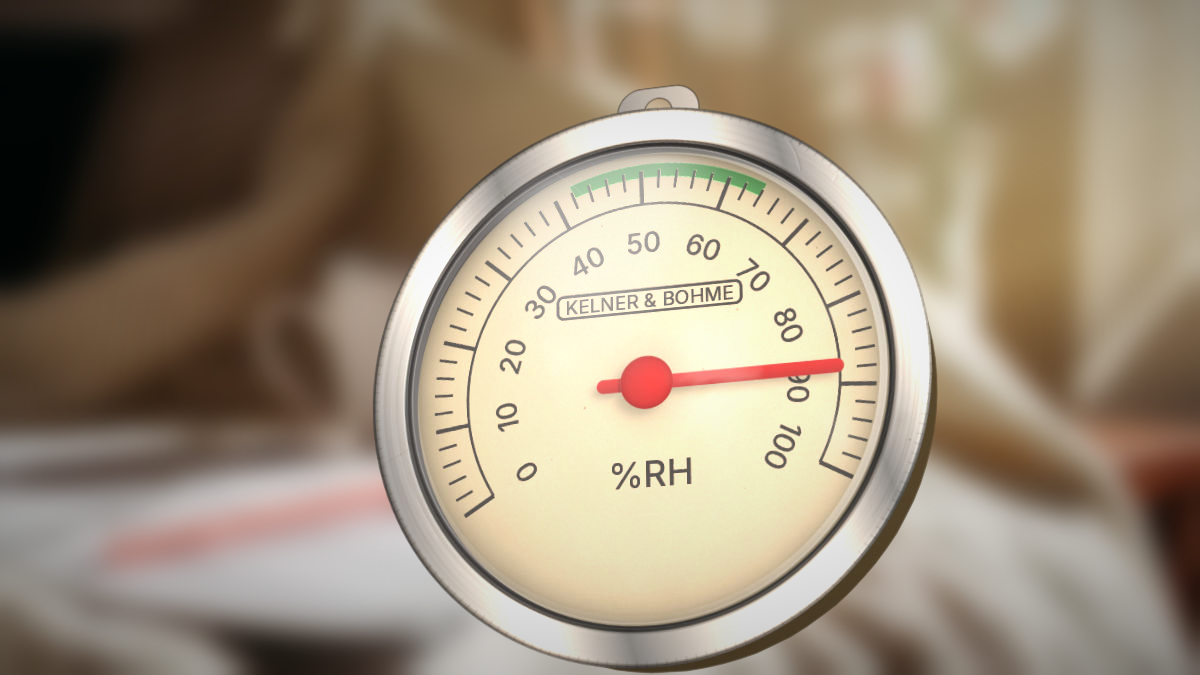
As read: 88; %
